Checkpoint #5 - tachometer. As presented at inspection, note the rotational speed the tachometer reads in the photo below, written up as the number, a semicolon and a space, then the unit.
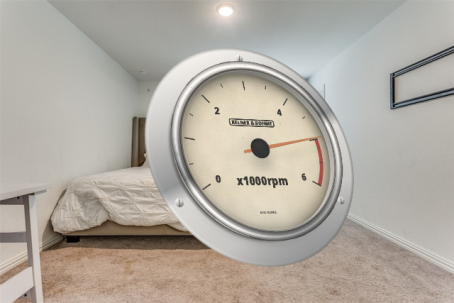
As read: 5000; rpm
